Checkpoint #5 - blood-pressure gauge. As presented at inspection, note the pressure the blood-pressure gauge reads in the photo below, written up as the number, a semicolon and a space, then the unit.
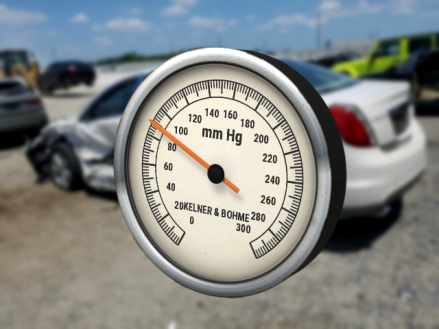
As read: 90; mmHg
